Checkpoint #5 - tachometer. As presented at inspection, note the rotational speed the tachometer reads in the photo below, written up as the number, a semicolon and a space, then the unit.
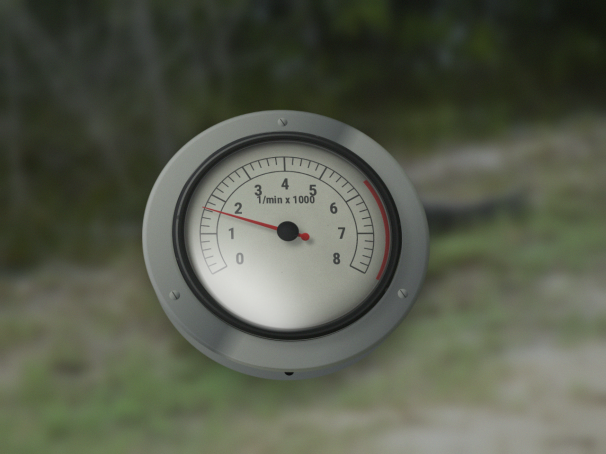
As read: 1600; rpm
